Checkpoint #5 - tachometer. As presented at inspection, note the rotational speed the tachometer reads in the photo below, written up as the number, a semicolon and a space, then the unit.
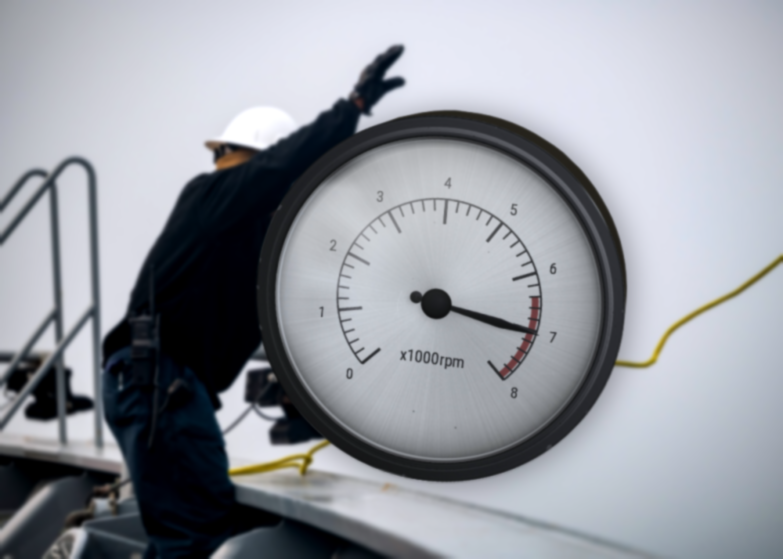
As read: 7000; rpm
